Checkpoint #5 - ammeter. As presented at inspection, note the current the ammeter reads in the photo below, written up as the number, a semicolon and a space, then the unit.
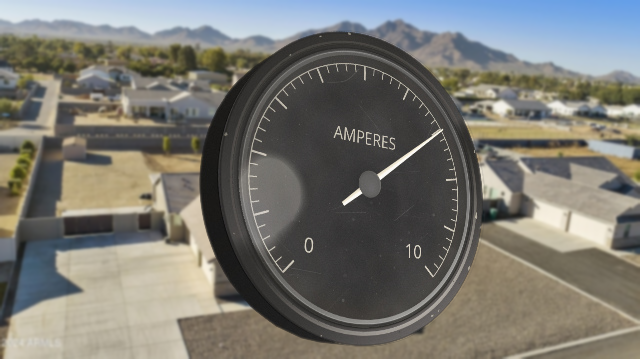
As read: 7; A
